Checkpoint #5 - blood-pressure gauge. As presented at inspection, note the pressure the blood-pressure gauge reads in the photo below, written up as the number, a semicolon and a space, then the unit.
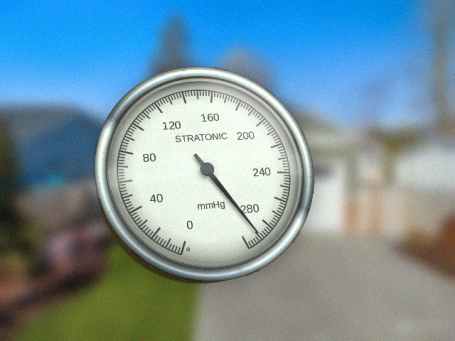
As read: 290; mmHg
